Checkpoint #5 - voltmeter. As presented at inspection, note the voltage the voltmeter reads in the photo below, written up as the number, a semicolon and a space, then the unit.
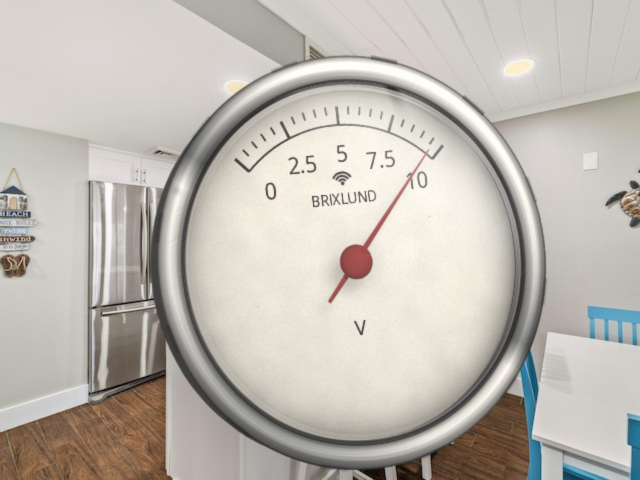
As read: 9.5; V
